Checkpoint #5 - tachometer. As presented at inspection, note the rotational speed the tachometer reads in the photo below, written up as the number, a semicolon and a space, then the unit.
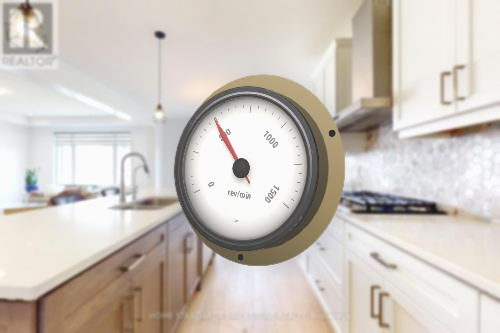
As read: 500; rpm
